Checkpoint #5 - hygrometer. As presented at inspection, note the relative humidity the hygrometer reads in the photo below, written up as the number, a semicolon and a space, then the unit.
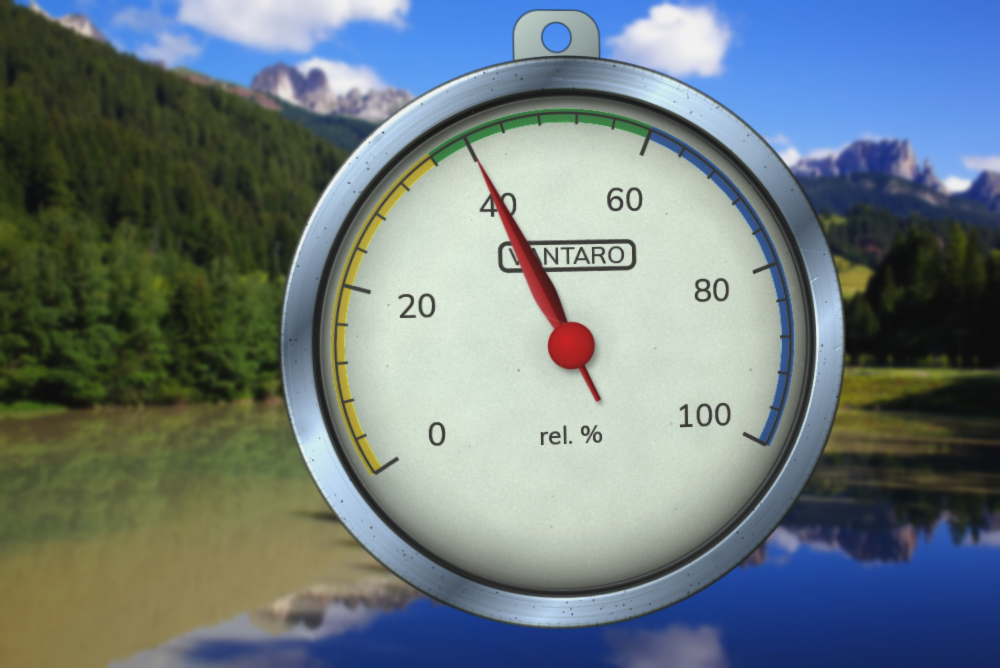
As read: 40; %
